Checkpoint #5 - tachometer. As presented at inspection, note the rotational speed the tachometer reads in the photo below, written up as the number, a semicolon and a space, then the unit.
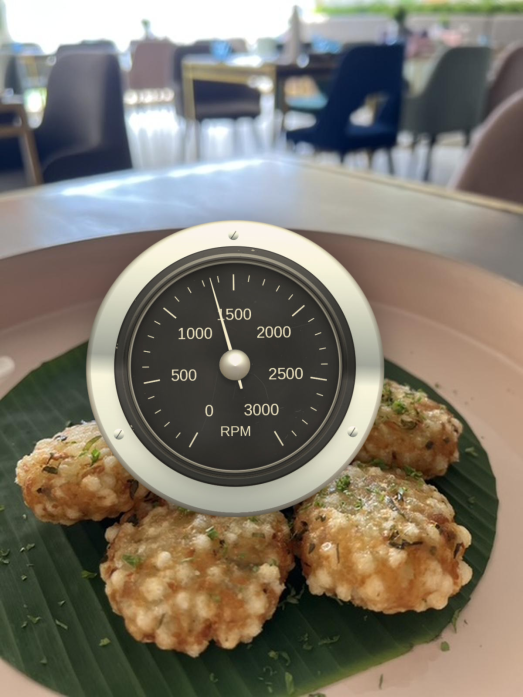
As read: 1350; rpm
